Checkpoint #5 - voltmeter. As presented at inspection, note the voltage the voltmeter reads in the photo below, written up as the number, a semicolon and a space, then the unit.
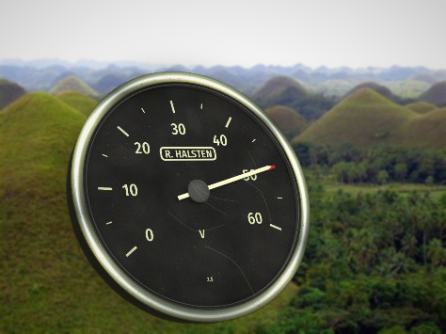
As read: 50; V
